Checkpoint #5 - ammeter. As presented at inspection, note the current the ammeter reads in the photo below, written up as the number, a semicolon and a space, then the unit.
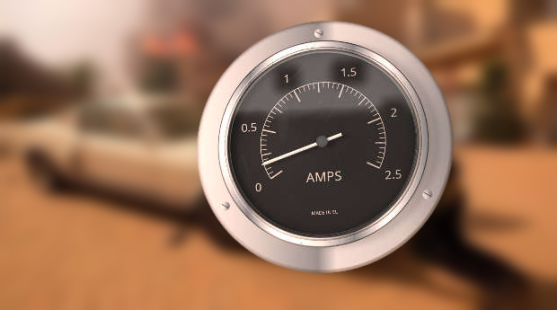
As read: 0.15; A
